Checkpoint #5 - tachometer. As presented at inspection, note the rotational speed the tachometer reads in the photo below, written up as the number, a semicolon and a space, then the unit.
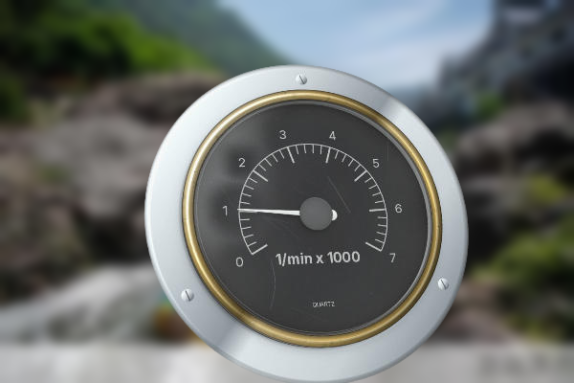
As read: 1000; rpm
